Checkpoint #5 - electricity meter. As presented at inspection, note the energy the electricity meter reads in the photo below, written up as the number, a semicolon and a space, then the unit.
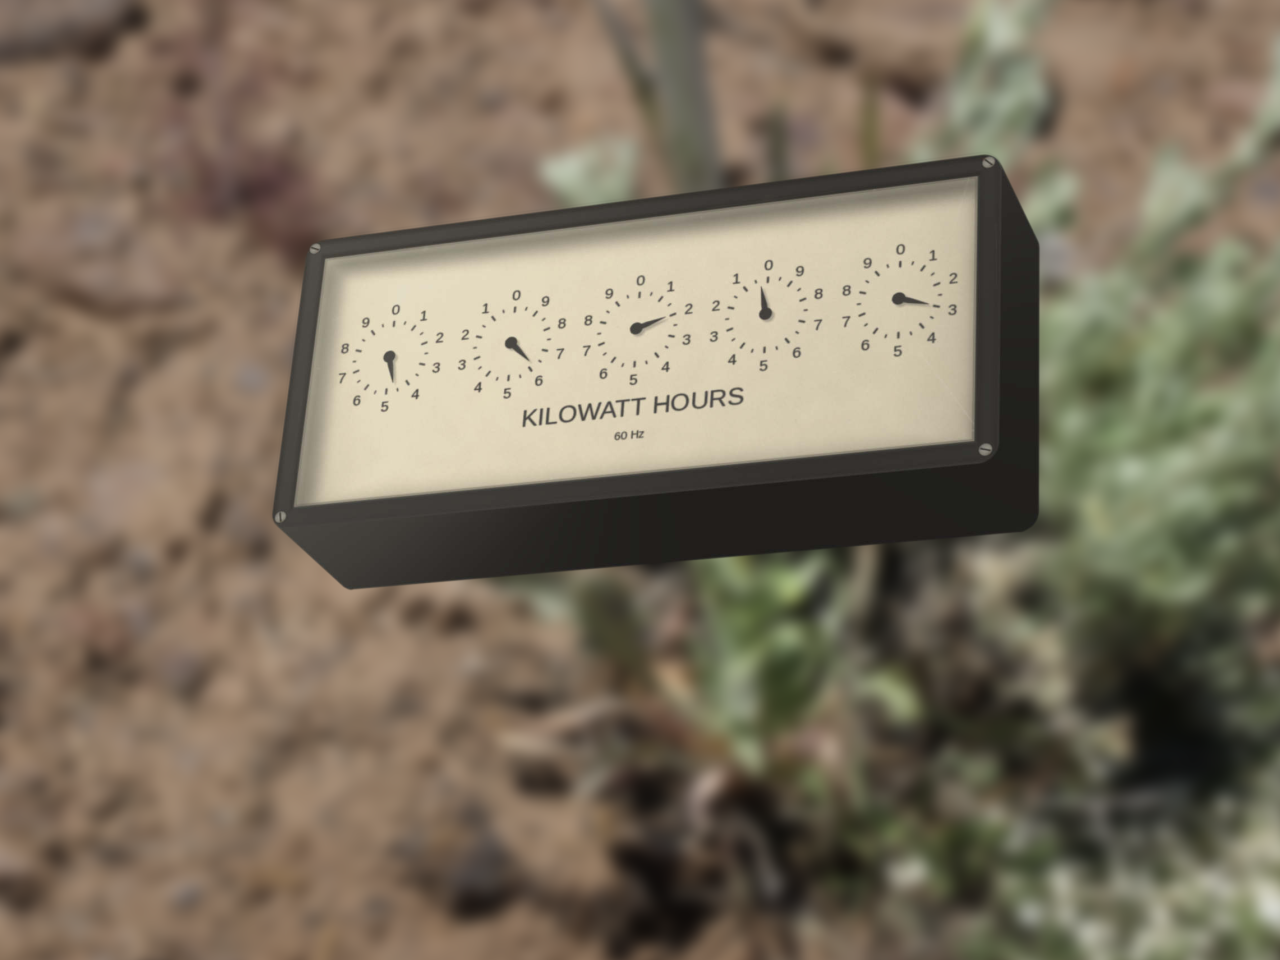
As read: 46203; kWh
